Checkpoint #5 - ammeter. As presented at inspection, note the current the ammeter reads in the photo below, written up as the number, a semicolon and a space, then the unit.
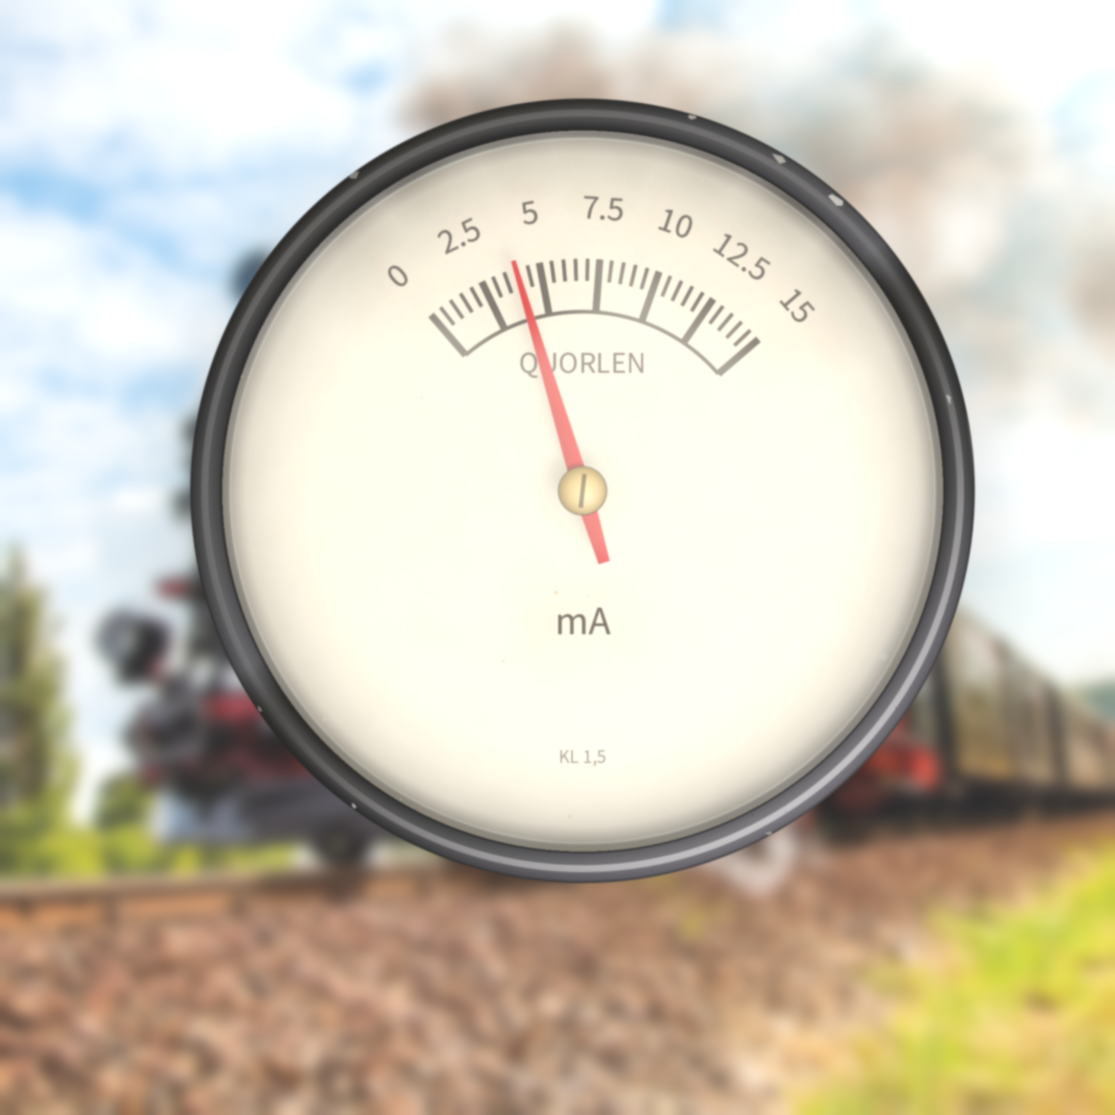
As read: 4; mA
